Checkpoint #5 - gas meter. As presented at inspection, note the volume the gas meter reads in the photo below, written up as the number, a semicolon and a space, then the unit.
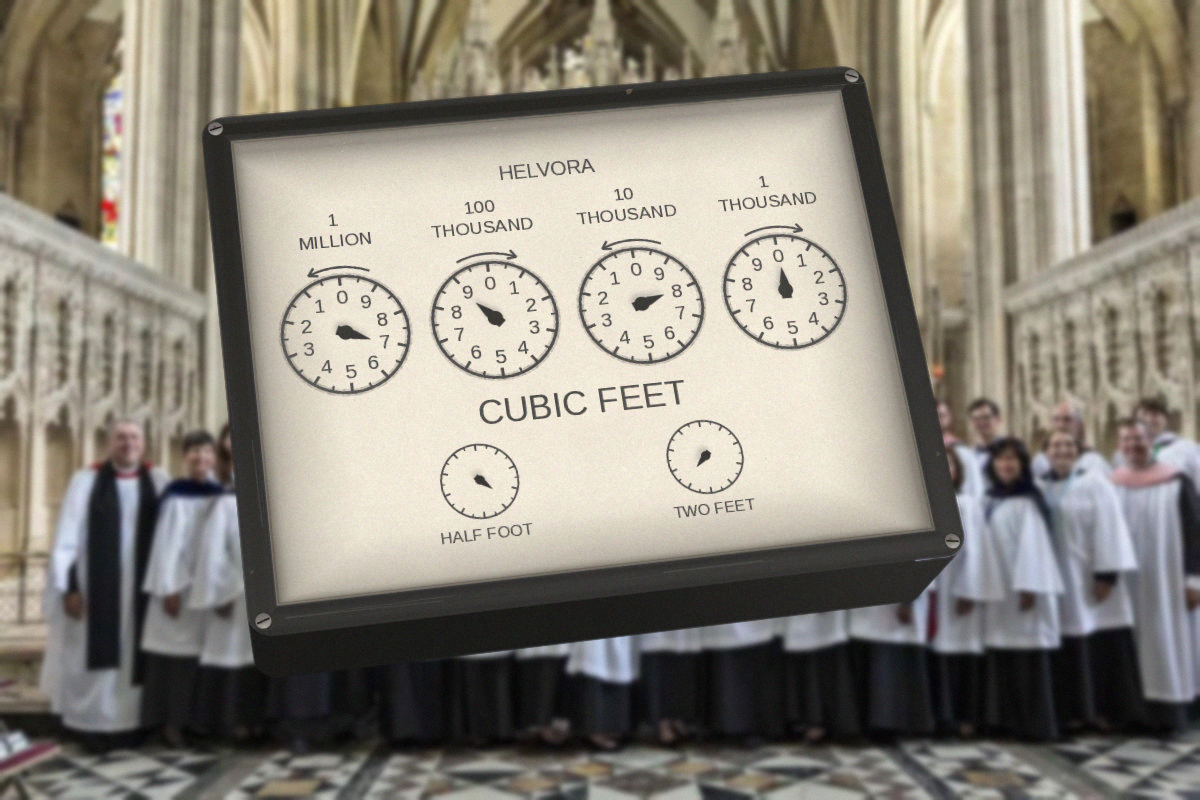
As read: 688000; ft³
